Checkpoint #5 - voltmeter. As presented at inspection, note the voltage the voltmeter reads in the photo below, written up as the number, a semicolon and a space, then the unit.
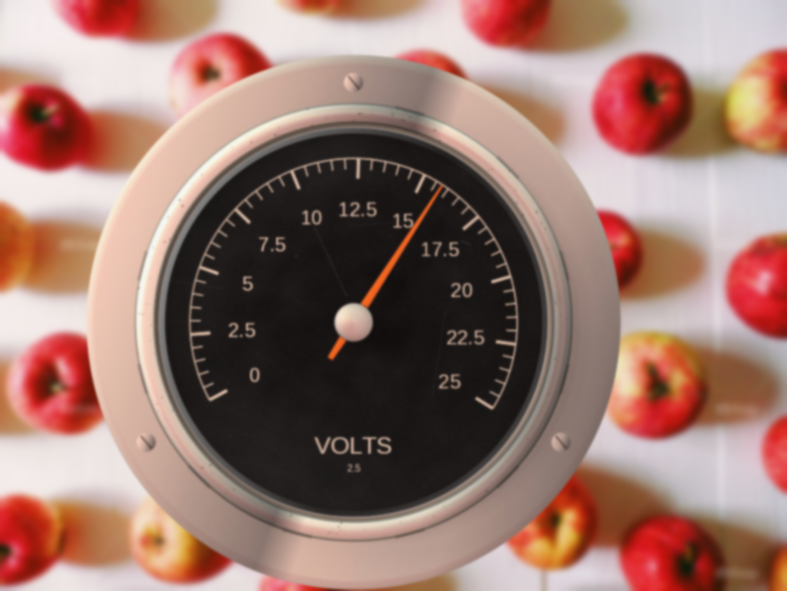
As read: 15.75; V
